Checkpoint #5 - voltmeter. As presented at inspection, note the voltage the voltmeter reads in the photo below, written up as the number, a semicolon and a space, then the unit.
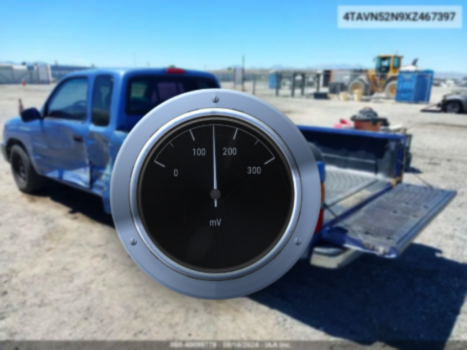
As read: 150; mV
